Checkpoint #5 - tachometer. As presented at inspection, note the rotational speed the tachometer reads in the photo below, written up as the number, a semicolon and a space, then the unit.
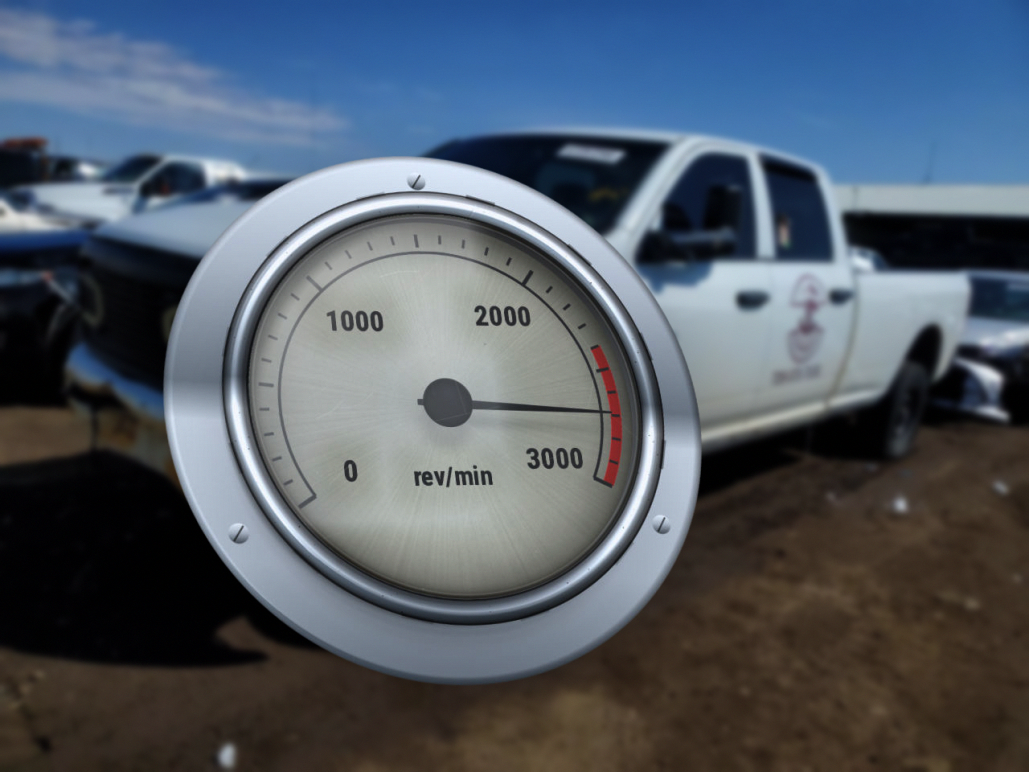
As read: 2700; rpm
